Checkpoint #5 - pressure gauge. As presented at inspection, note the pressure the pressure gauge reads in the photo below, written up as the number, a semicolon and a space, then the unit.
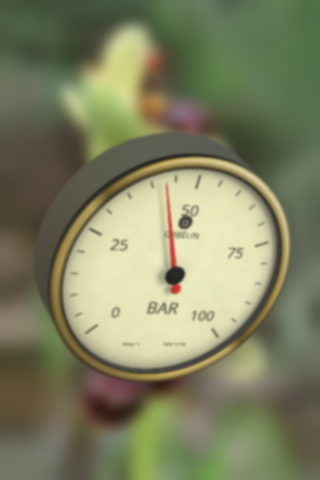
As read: 42.5; bar
